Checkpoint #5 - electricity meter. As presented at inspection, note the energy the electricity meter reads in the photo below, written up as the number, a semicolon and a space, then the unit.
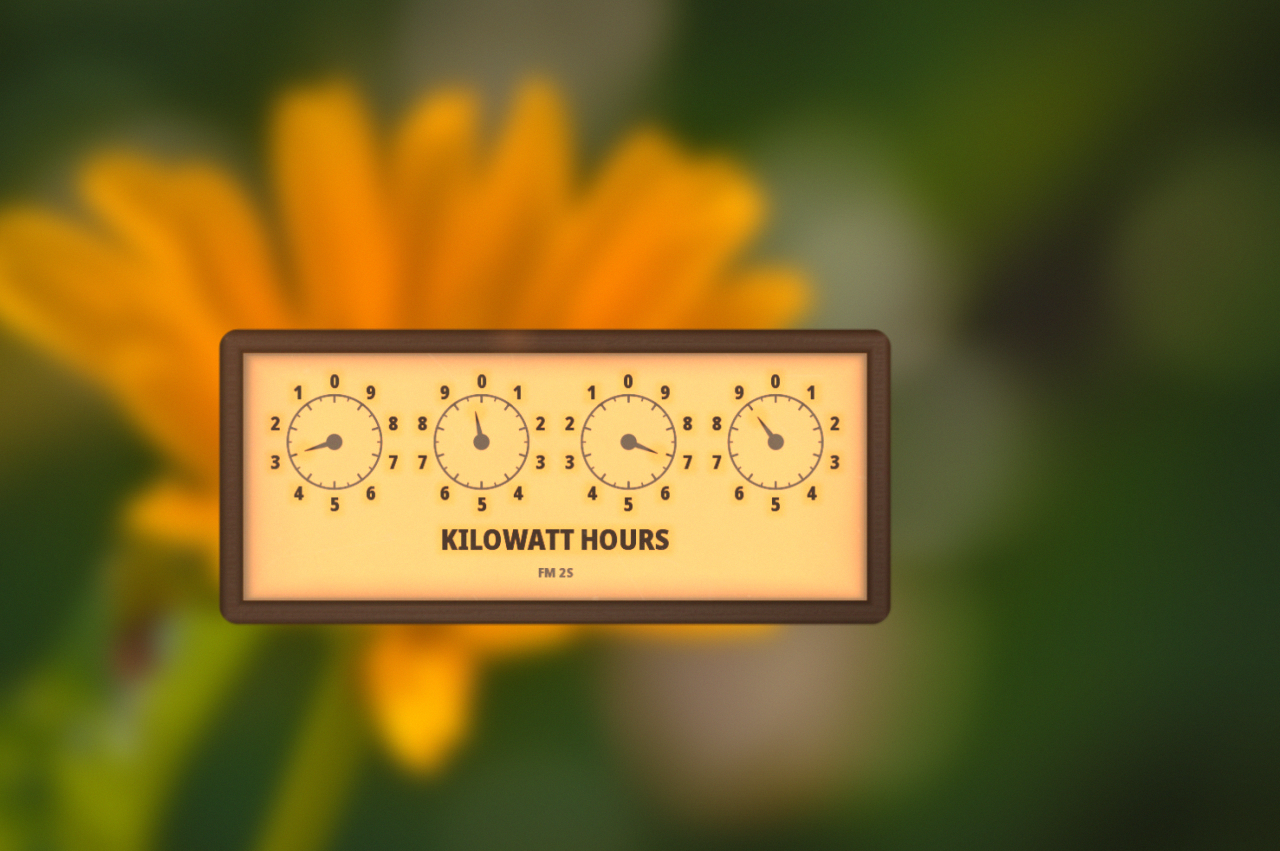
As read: 2969; kWh
